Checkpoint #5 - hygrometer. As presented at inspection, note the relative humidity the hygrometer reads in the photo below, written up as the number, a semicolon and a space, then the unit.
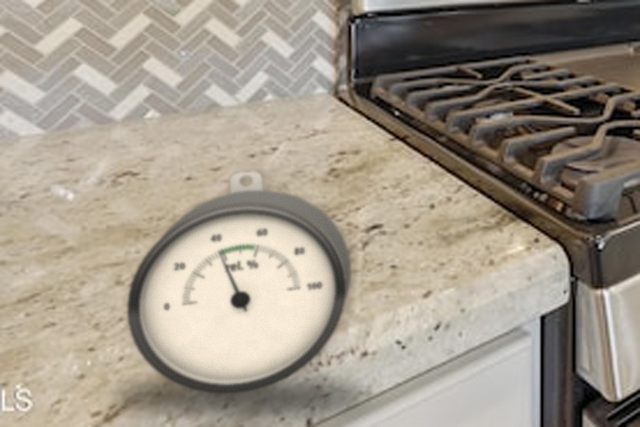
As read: 40; %
